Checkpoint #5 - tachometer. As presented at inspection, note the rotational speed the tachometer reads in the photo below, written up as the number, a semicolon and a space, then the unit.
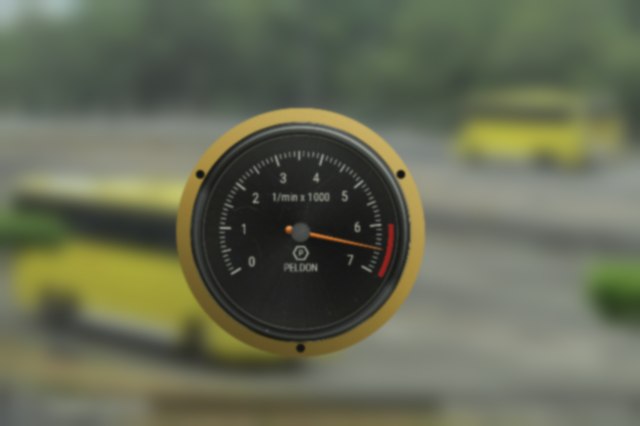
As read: 6500; rpm
